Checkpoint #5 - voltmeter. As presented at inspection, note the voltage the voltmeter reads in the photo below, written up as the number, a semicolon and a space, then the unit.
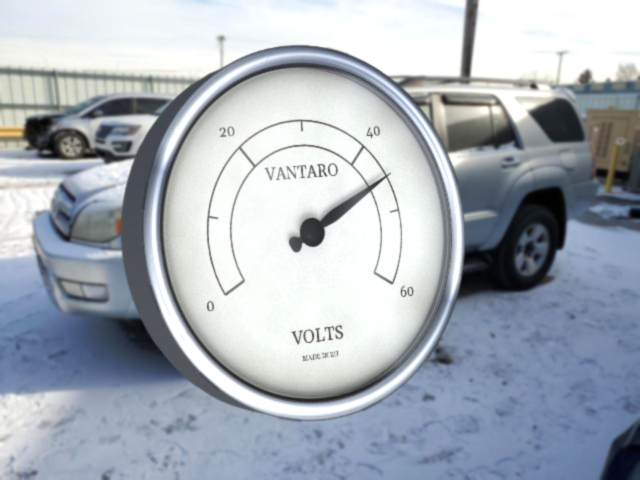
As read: 45; V
